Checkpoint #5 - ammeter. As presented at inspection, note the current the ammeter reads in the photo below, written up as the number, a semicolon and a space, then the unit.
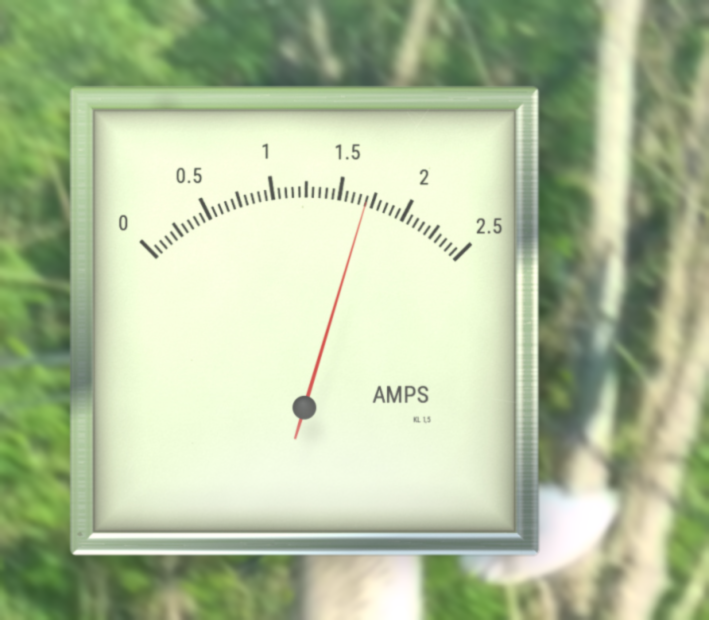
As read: 1.7; A
